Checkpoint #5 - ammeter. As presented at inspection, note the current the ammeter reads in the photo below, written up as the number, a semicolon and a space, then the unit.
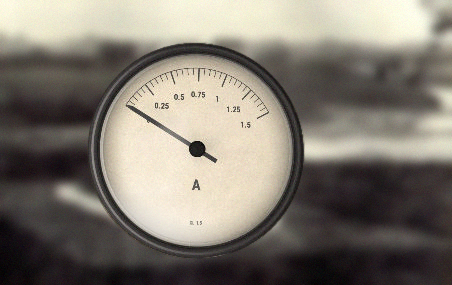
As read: 0; A
